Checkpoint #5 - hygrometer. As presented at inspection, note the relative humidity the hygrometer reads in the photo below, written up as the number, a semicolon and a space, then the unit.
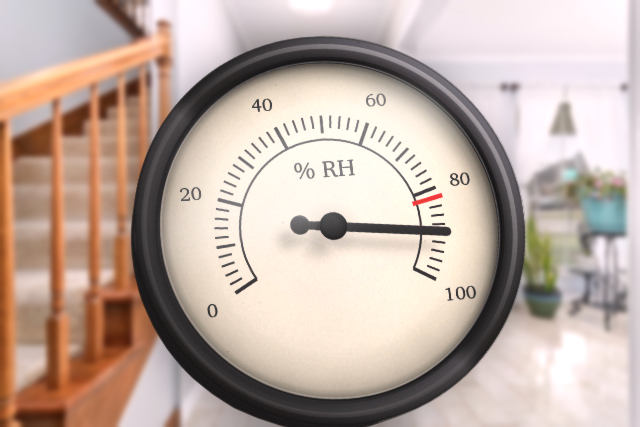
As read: 90; %
